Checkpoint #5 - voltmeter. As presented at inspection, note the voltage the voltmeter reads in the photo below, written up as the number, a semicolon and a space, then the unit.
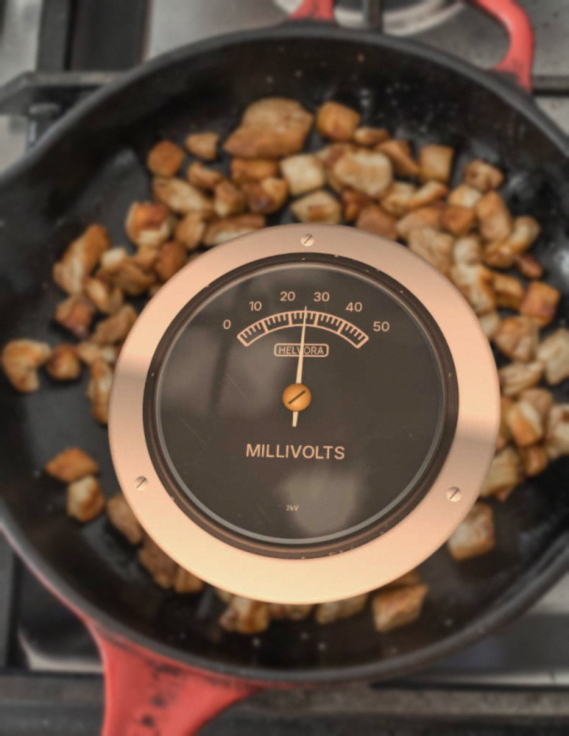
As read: 26; mV
